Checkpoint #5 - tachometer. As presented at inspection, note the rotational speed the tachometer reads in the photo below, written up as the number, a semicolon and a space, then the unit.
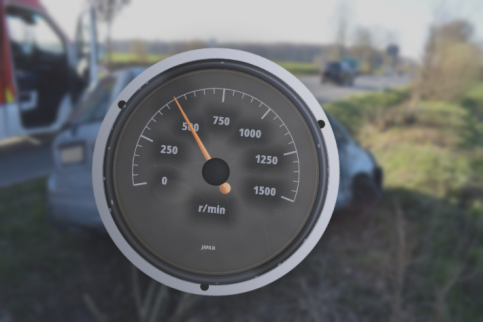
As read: 500; rpm
